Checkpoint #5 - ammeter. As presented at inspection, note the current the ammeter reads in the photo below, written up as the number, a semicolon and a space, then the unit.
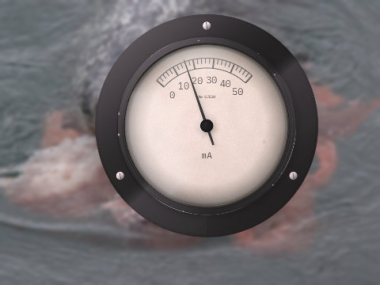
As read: 16; mA
